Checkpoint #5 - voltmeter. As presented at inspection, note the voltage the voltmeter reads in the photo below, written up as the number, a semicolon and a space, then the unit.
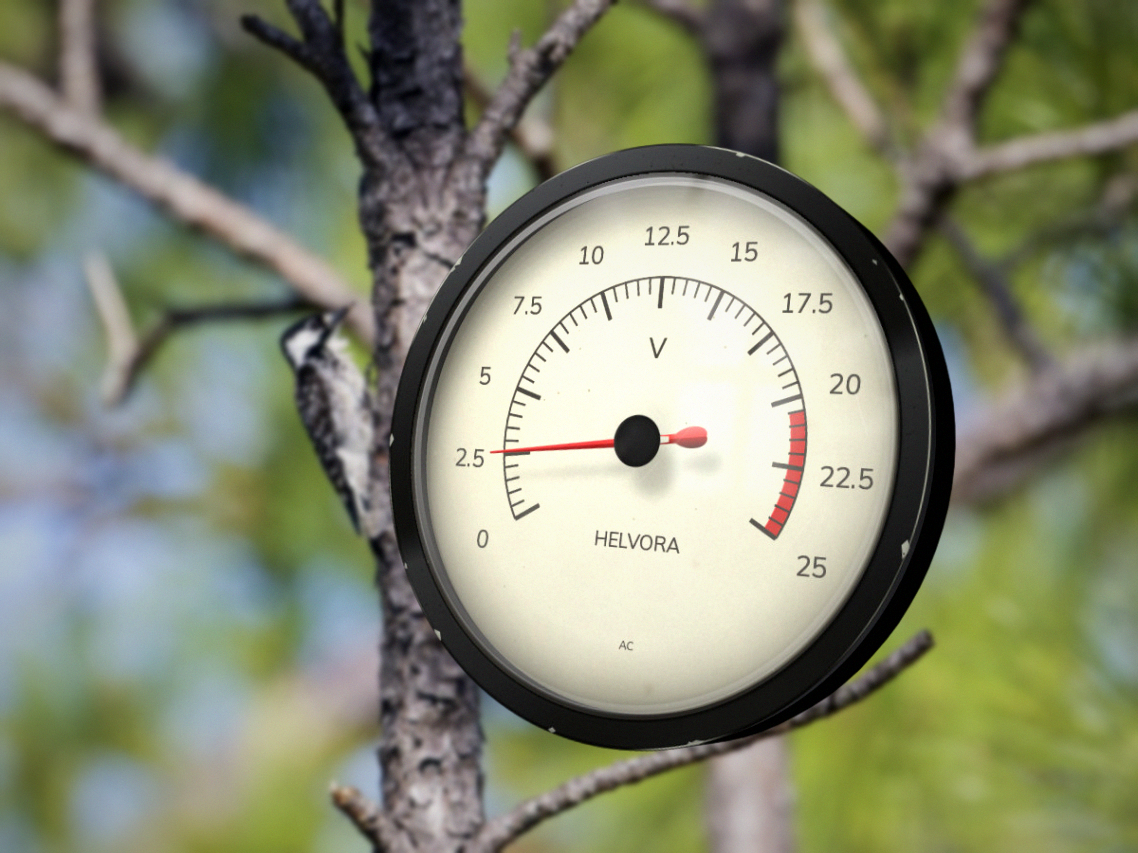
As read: 2.5; V
